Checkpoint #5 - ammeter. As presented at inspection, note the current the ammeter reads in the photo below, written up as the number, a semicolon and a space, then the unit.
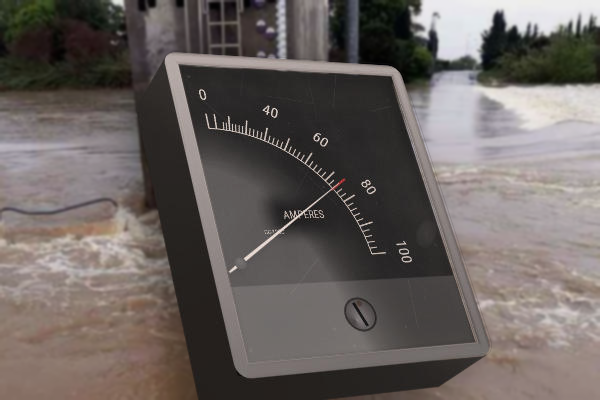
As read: 74; A
